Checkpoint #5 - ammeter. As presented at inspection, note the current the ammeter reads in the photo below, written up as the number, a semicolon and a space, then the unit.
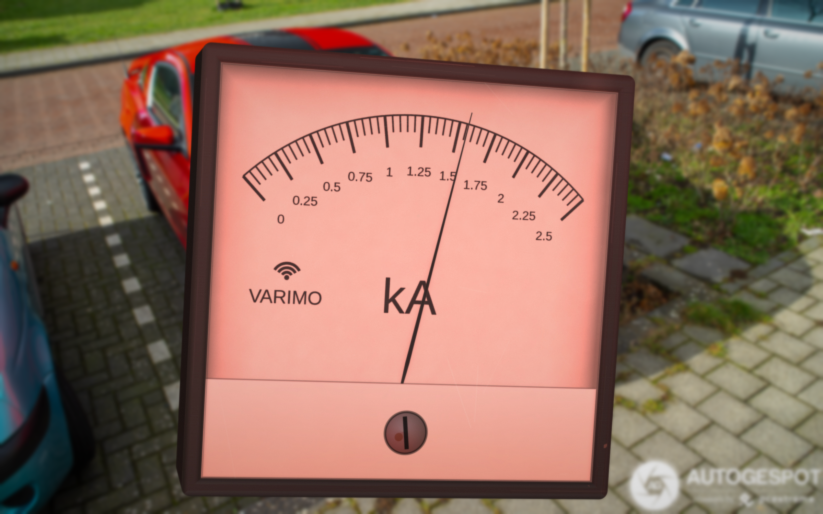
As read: 1.55; kA
